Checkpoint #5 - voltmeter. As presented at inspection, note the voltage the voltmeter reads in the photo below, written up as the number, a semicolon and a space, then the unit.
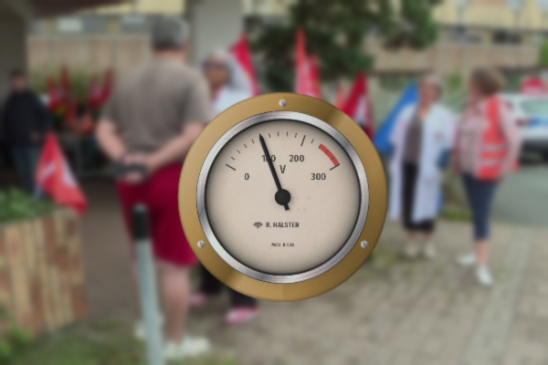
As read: 100; V
